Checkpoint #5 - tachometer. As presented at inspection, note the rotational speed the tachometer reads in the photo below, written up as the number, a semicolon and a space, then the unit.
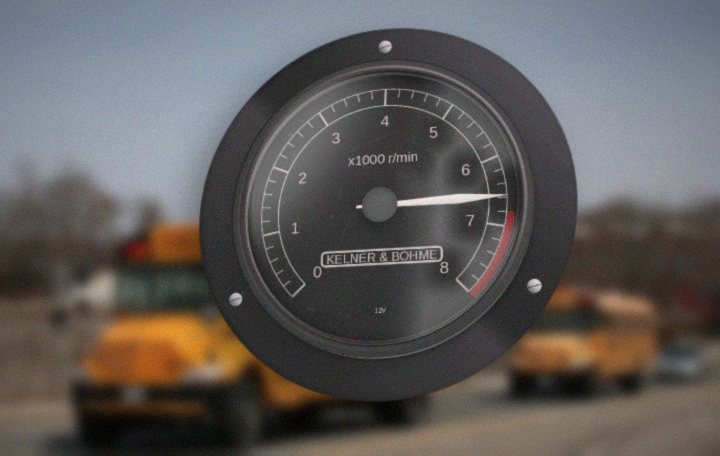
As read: 6600; rpm
